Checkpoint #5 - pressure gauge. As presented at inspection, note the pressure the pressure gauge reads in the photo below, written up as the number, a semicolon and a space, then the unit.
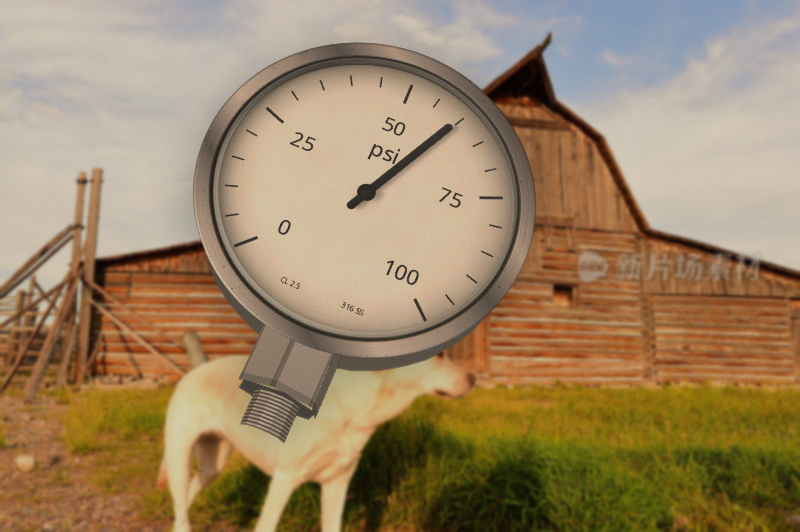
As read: 60; psi
